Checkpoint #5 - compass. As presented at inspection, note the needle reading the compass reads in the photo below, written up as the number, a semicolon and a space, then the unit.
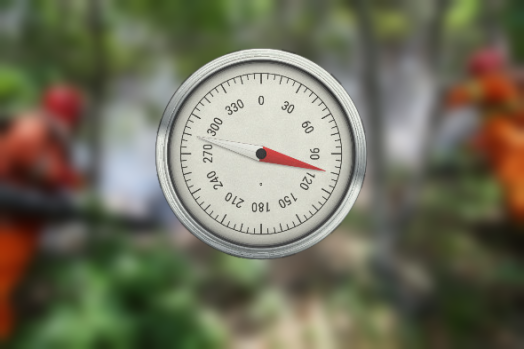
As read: 105; °
